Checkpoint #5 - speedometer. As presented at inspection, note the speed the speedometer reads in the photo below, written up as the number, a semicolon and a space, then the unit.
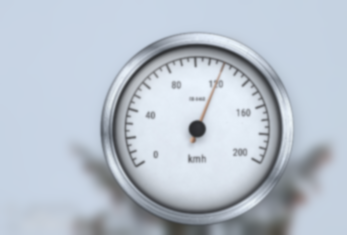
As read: 120; km/h
